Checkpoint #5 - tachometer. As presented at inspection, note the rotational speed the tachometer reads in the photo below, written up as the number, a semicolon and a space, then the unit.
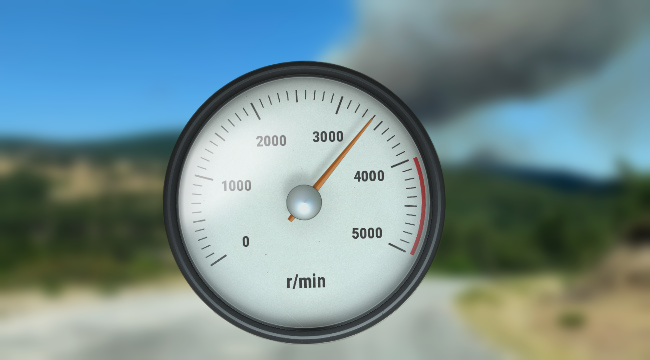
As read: 3400; rpm
